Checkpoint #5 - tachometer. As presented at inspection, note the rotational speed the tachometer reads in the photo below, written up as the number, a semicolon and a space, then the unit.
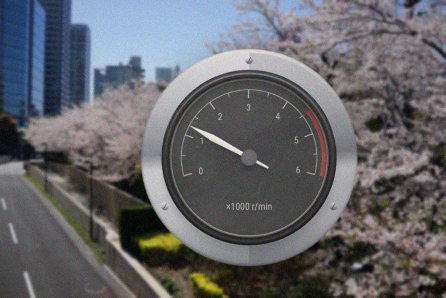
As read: 1250; rpm
